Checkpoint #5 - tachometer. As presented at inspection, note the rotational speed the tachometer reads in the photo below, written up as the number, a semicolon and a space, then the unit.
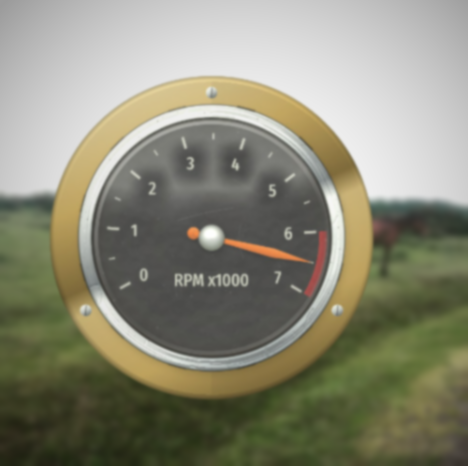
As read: 6500; rpm
